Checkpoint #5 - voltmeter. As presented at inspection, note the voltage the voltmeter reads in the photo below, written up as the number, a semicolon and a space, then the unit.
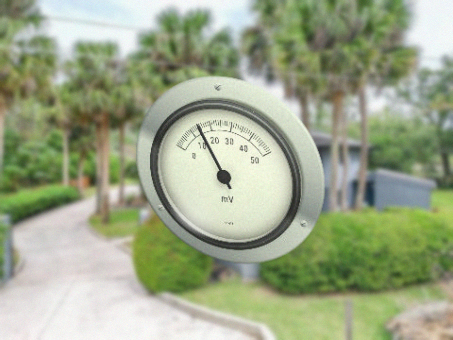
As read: 15; mV
